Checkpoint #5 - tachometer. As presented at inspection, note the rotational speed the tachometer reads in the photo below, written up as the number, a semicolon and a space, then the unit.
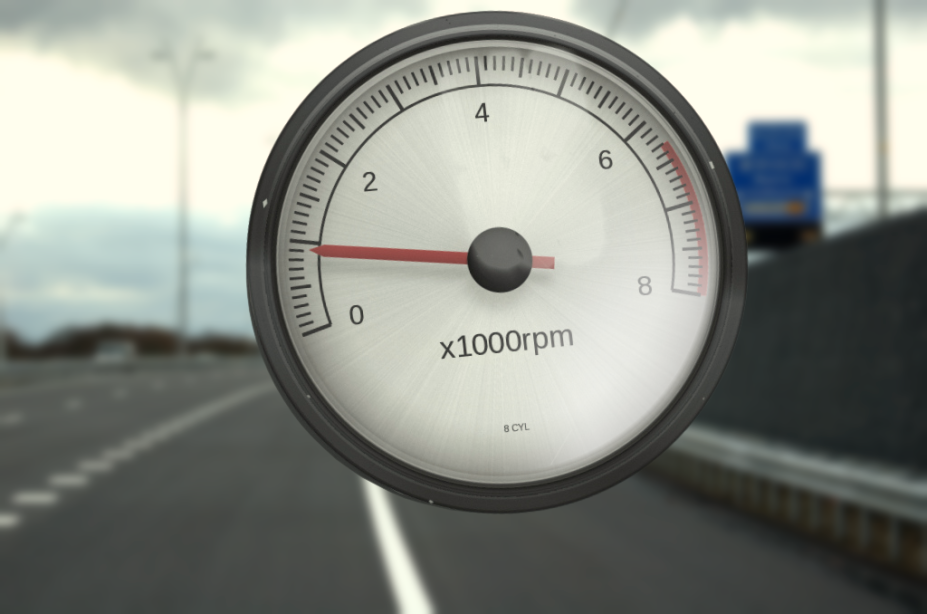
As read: 900; rpm
